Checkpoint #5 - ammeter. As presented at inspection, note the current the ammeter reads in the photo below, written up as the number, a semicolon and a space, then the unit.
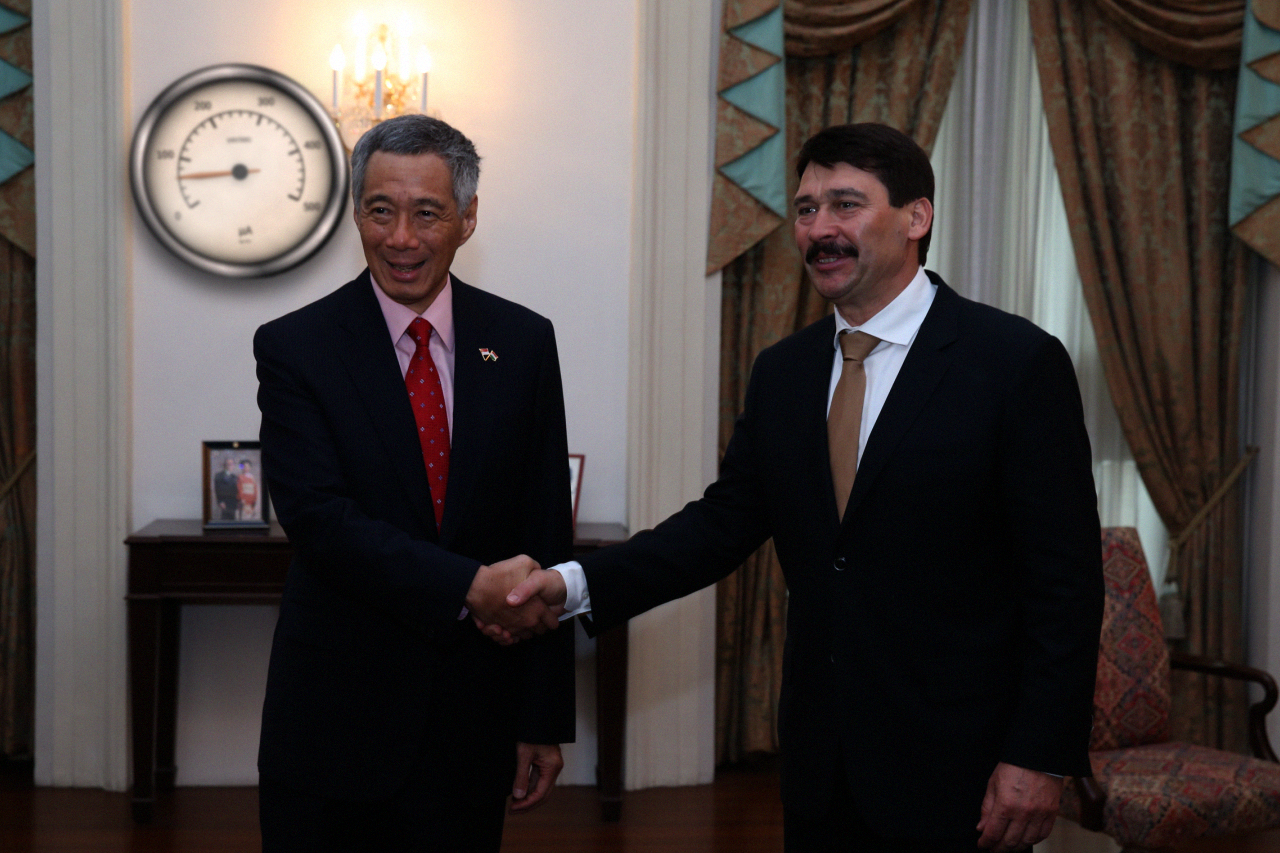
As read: 60; µA
